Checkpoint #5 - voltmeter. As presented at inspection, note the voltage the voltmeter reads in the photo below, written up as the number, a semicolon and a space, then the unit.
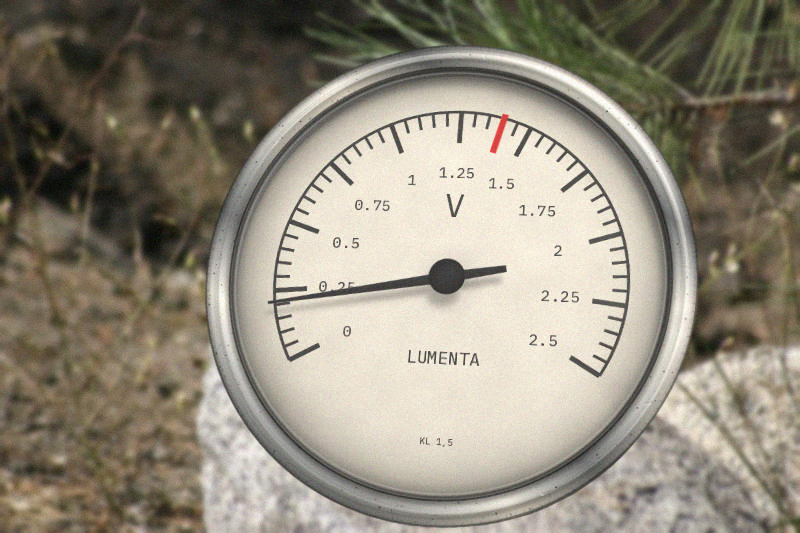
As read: 0.2; V
